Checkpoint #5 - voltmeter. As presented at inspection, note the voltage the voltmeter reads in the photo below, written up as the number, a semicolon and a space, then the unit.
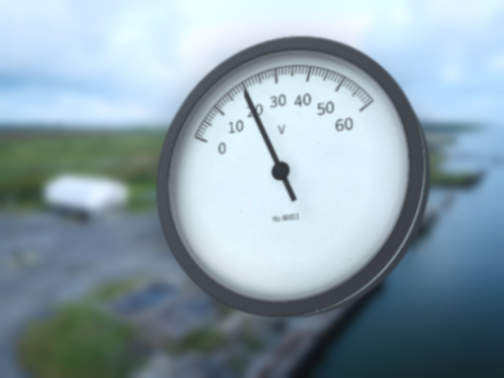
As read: 20; V
